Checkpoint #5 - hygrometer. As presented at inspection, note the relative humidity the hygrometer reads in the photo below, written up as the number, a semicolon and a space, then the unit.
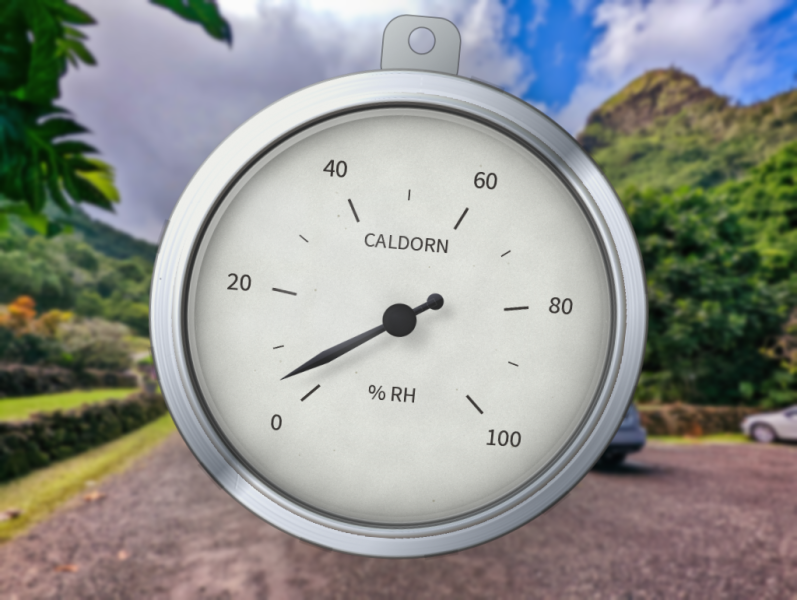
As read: 5; %
